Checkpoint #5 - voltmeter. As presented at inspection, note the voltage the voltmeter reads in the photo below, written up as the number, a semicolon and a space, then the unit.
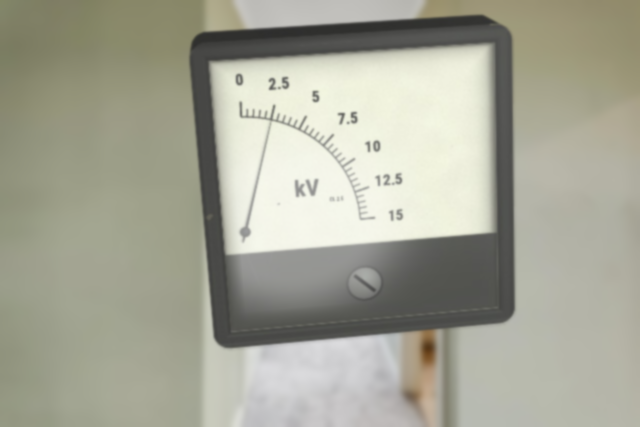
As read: 2.5; kV
